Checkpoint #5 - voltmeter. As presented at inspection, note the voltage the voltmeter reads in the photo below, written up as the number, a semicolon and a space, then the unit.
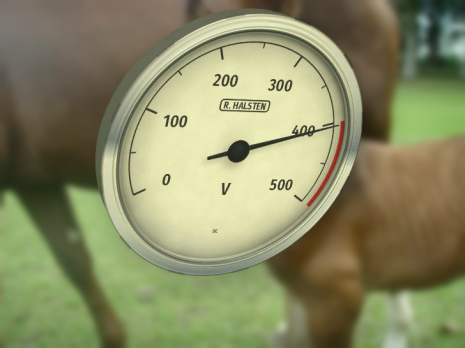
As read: 400; V
